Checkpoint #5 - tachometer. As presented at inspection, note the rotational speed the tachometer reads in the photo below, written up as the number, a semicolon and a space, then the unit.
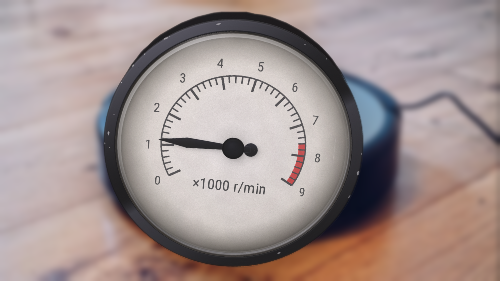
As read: 1200; rpm
